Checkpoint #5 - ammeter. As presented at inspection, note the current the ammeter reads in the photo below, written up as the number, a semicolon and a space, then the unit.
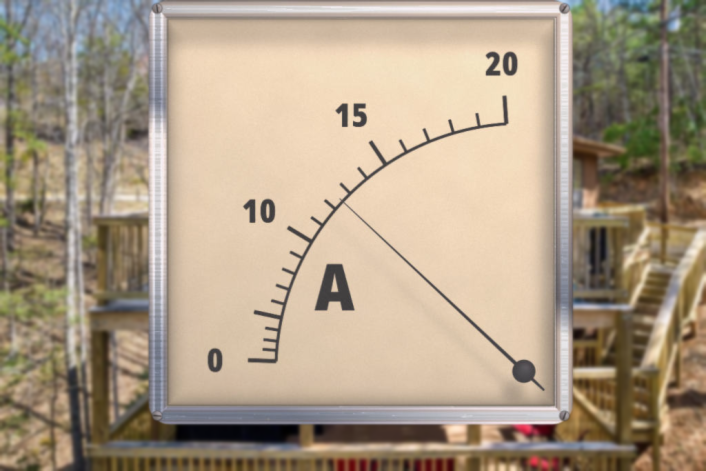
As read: 12.5; A
